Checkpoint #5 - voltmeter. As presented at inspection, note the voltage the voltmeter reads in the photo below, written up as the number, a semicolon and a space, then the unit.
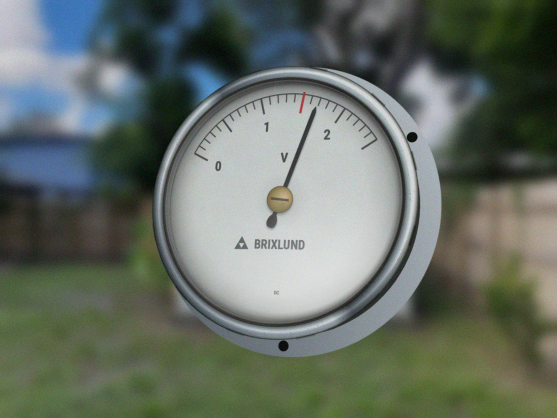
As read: 1.7; V
